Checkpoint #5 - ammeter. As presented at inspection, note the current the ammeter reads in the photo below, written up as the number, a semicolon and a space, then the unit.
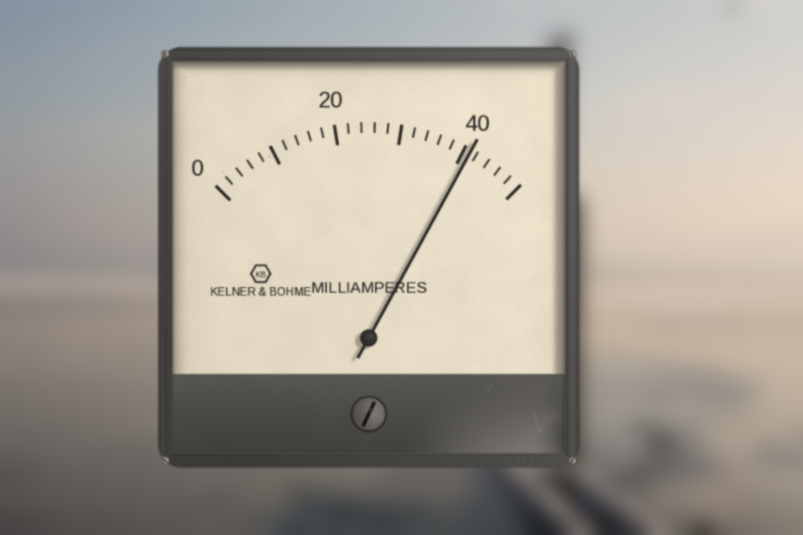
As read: 41; mA
